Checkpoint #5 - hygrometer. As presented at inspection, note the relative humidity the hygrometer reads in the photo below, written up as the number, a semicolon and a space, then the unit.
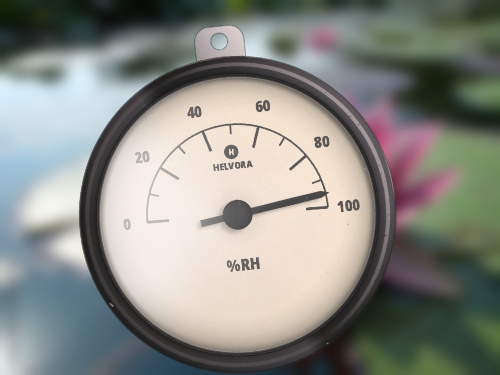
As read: 95; %
